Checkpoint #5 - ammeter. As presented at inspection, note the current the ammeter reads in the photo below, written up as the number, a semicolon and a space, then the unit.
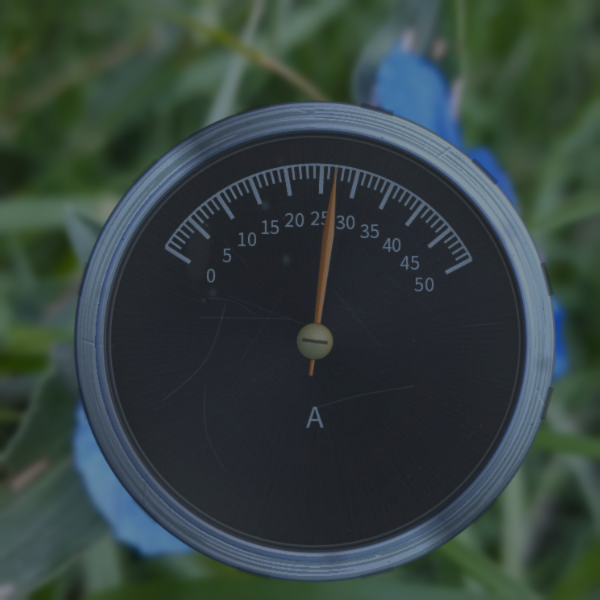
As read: 27; A
